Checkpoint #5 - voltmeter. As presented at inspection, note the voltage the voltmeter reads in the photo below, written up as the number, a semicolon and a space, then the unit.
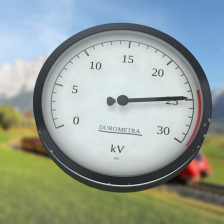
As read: 25; kV
